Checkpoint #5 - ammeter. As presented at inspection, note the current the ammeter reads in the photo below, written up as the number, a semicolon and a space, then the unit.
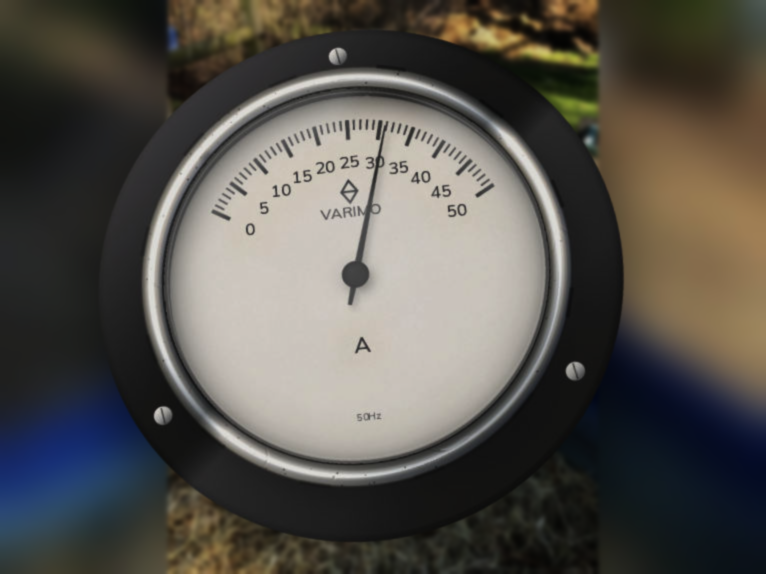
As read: 31; A
